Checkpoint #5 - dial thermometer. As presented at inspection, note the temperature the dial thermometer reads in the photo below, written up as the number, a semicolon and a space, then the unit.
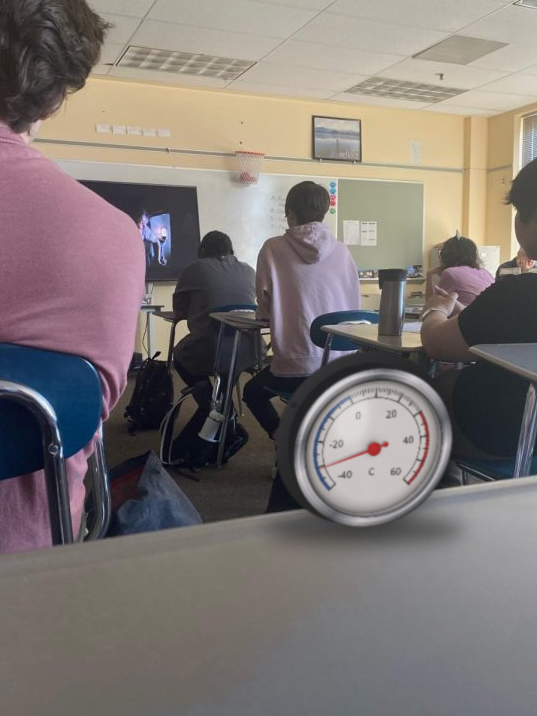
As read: -30; °C
